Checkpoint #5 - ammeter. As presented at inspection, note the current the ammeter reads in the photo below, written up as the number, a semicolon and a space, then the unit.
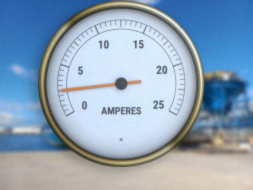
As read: 2.5; A
